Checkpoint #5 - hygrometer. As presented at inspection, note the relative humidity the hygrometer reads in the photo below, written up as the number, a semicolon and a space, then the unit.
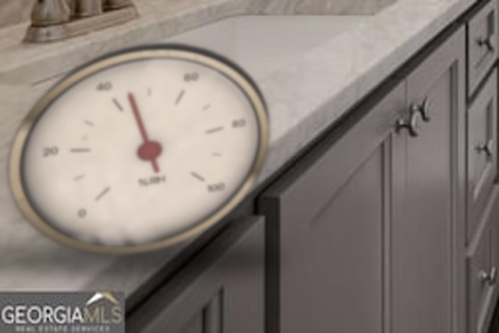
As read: 45; %
